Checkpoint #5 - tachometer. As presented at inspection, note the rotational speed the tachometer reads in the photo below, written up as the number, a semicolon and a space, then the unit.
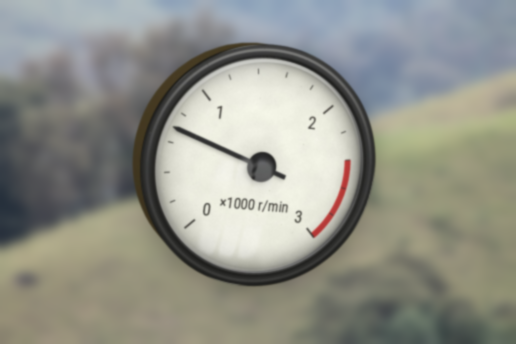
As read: 700; rpm
